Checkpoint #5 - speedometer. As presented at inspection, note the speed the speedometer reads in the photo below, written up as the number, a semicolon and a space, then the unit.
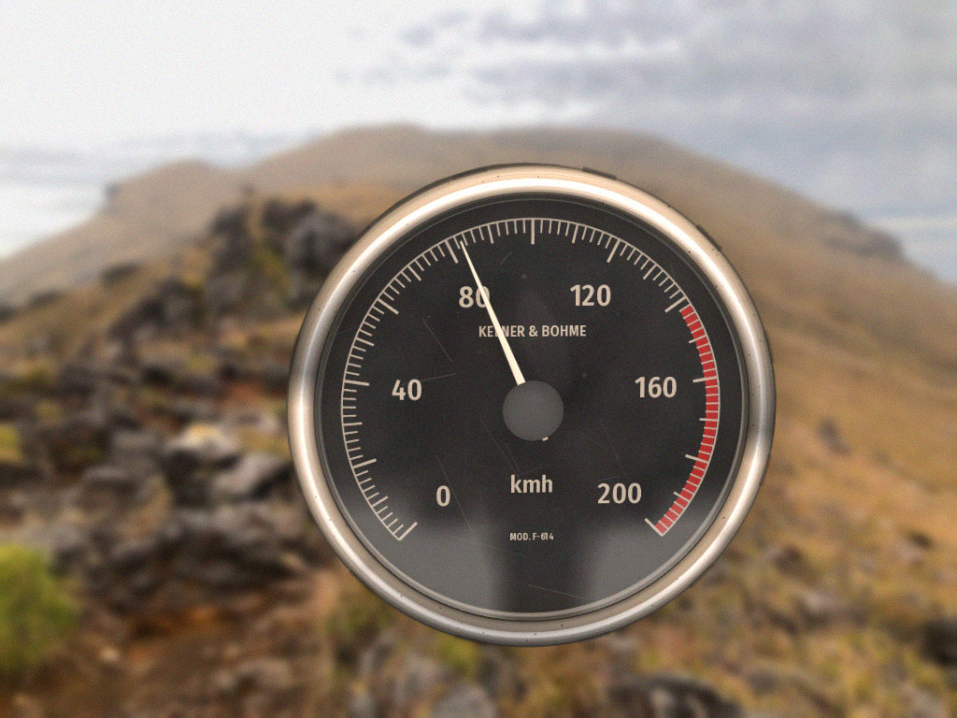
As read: 83; km/h
